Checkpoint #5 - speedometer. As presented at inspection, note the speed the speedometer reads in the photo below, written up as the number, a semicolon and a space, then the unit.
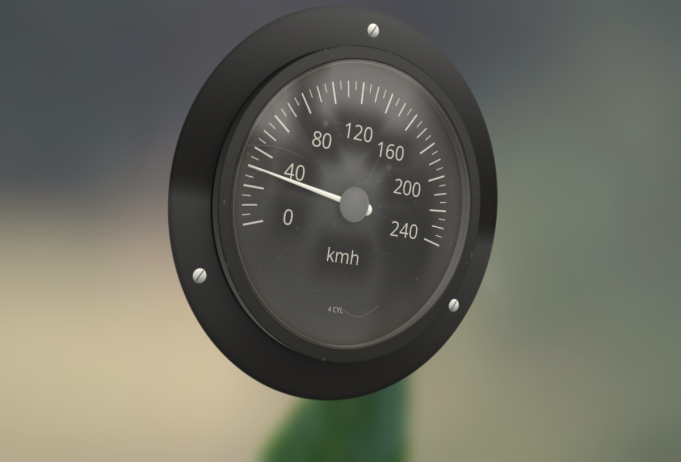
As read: 30; km/h
